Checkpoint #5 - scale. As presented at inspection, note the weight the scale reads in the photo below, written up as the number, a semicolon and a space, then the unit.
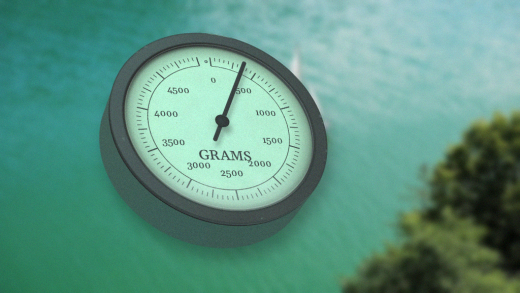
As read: 350; g
